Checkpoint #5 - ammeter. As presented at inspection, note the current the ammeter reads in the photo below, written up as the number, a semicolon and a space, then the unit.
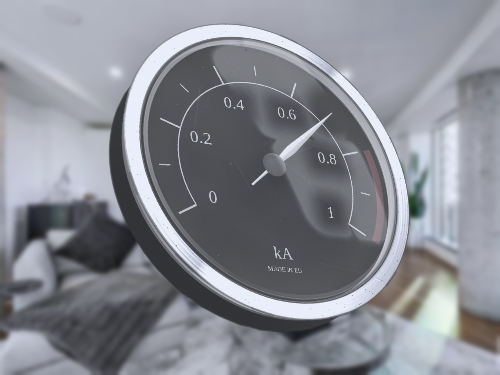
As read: 0.7; kA
